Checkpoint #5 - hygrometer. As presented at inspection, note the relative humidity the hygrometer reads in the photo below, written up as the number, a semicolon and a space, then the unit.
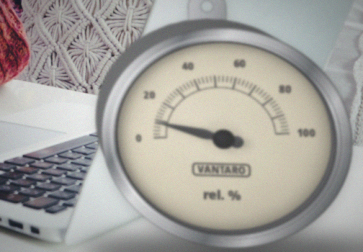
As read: 10; %
